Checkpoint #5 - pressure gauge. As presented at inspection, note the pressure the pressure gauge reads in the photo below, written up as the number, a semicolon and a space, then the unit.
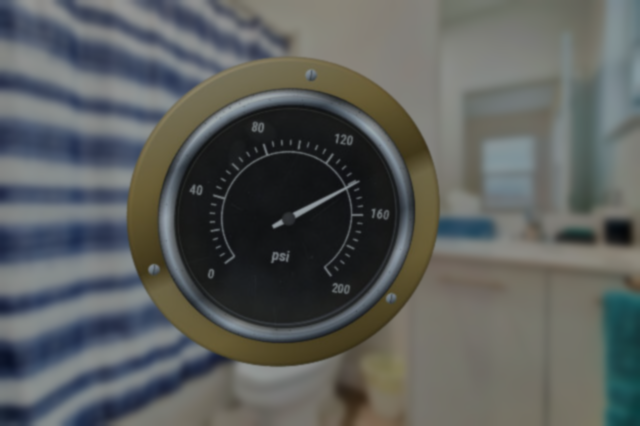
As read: 140; psi
